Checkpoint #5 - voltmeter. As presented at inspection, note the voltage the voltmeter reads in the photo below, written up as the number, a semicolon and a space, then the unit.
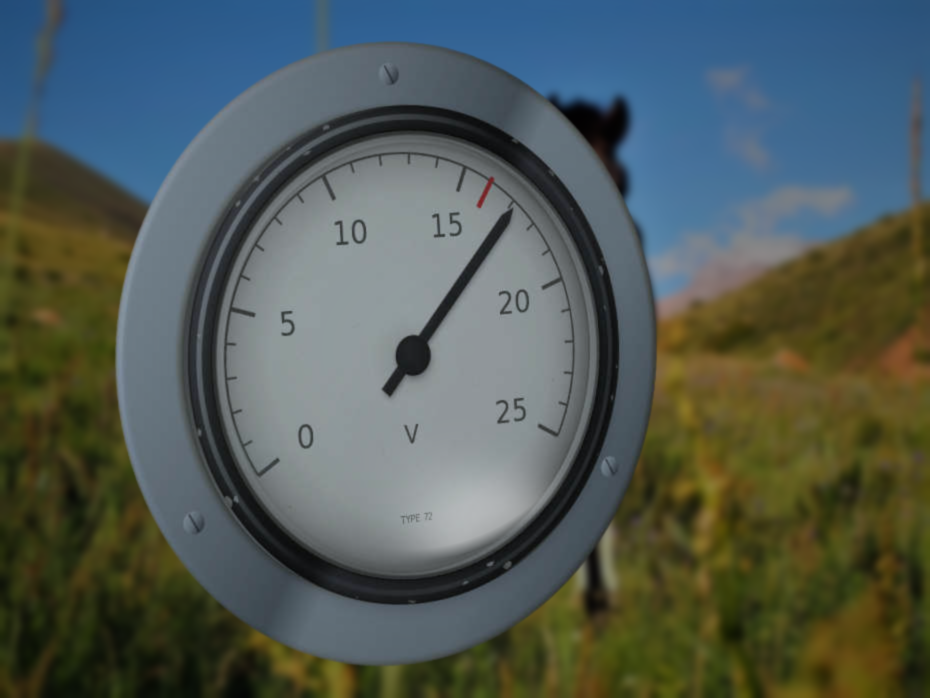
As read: 17; V
